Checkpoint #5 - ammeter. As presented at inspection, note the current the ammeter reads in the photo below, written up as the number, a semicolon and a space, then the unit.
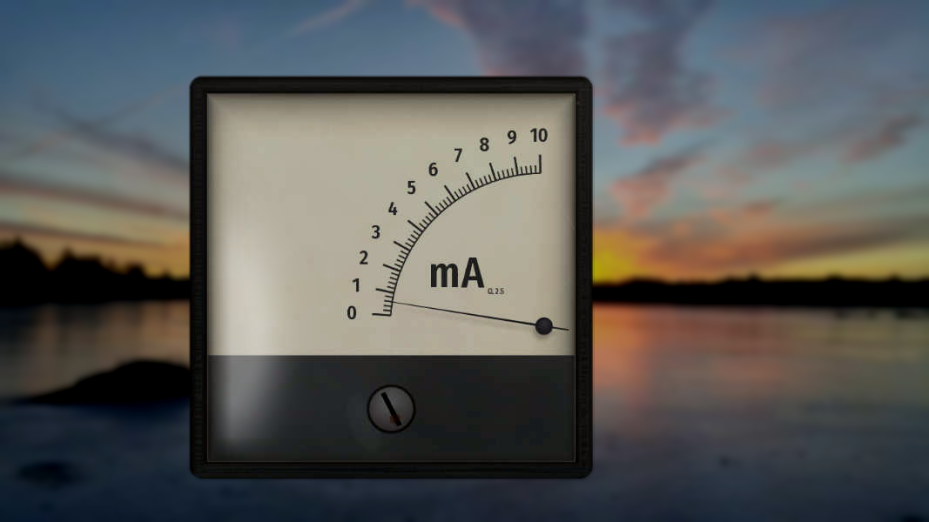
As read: 0.6; mA
